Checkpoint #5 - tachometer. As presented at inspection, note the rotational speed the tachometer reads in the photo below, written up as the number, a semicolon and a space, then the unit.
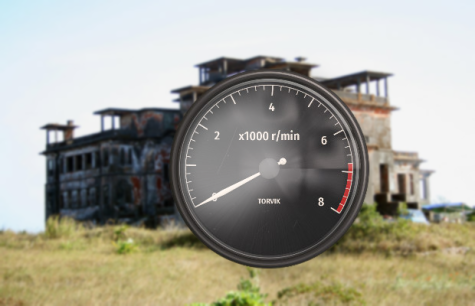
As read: 0; rpm
